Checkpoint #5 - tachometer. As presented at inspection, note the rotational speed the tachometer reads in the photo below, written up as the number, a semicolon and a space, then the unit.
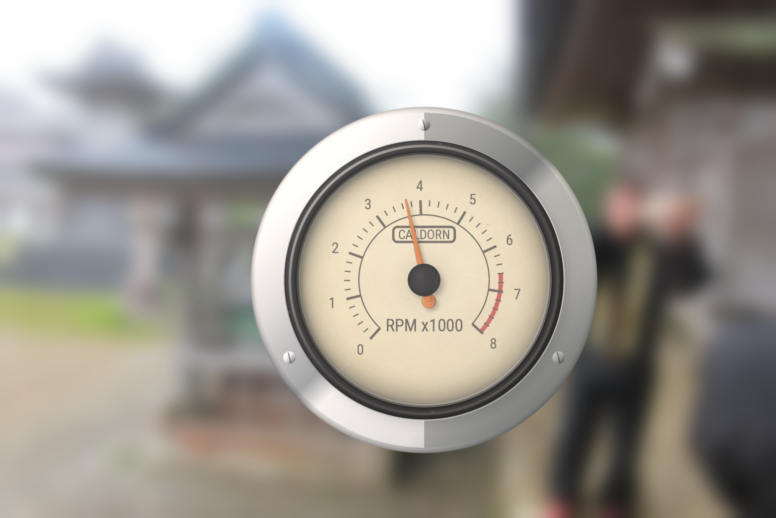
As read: 3700; rpm
